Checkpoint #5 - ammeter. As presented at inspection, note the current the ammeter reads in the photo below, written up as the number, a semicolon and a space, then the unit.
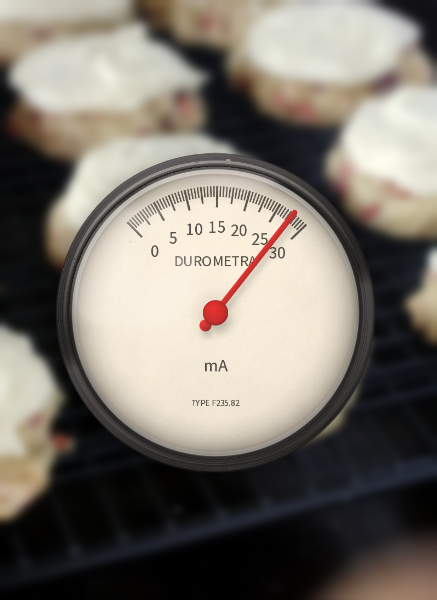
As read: 27.5; mA
